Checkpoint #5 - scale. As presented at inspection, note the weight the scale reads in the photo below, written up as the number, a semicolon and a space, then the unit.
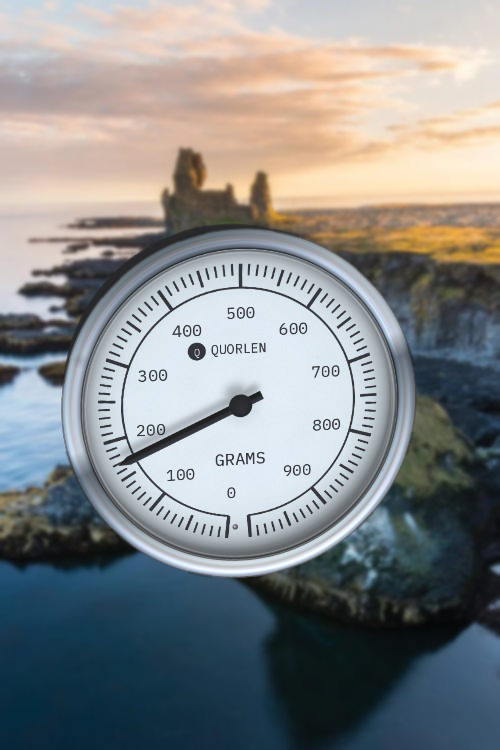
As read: 170; g
